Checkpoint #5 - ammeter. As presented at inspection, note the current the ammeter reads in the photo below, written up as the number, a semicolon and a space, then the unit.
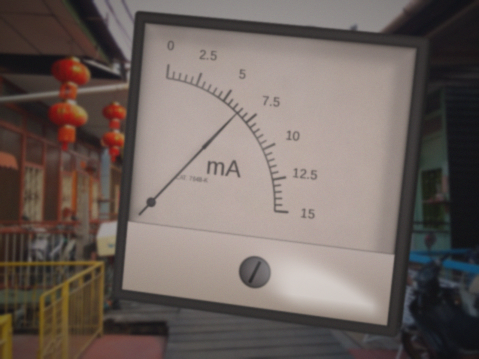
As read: 6.5; mA
